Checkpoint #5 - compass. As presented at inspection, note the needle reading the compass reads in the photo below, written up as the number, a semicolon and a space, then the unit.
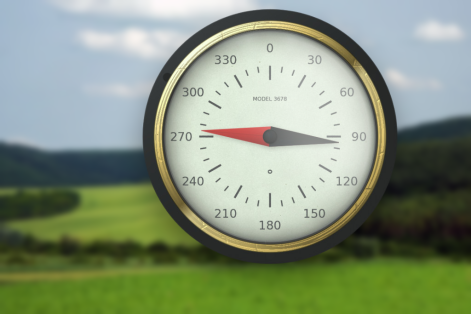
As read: 275; °
